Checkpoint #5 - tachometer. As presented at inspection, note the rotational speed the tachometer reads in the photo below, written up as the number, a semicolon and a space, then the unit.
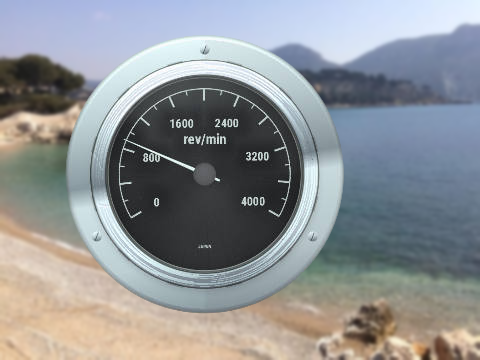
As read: 900; rpm
